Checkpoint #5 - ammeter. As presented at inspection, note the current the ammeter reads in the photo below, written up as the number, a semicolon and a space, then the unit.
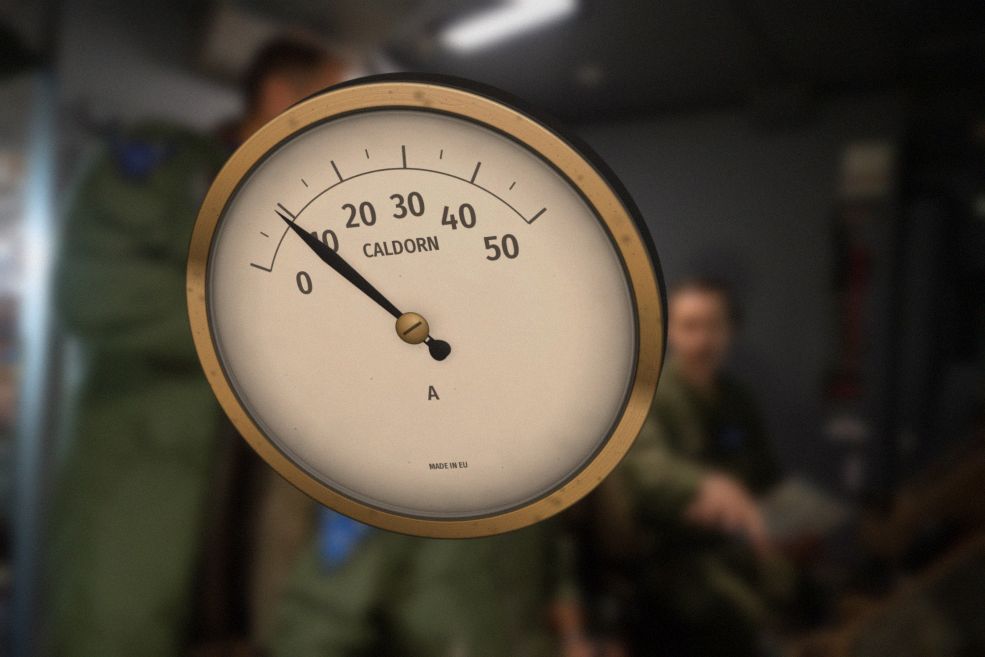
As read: 10; A
